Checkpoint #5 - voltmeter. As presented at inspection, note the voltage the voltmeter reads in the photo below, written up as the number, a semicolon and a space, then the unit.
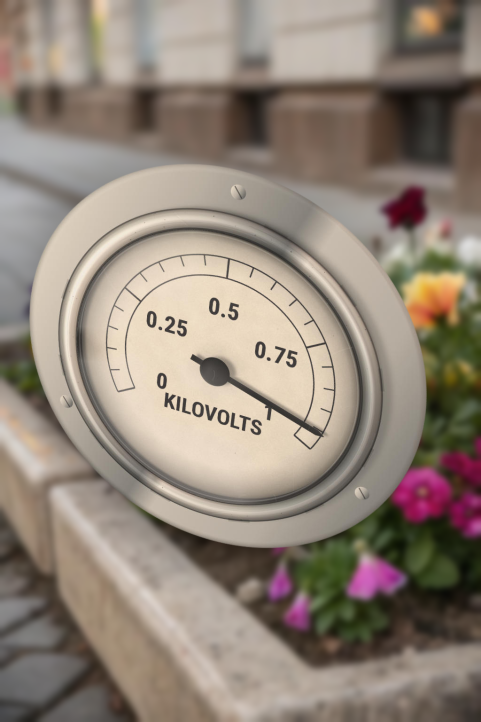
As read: 0.95; kV
